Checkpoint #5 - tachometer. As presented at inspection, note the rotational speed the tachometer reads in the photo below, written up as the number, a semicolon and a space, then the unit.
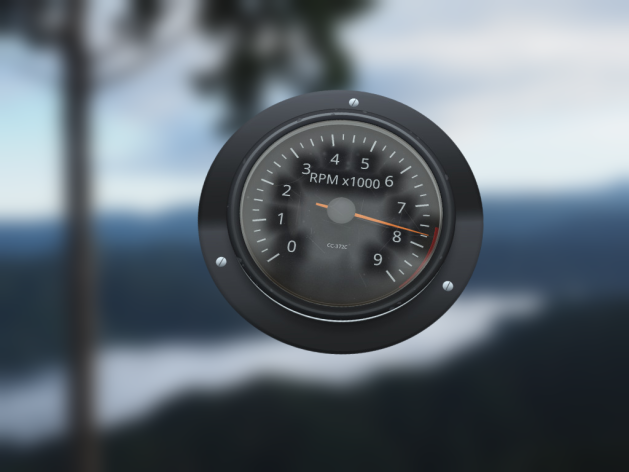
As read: 7750; rpm
